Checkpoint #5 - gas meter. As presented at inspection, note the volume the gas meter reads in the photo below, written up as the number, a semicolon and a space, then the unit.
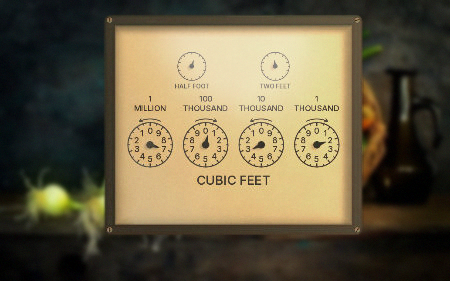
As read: 703200; ft³
